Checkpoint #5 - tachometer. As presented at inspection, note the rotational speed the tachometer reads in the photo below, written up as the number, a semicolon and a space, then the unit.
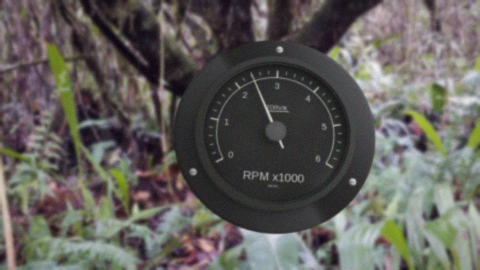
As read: 2400; rpm
